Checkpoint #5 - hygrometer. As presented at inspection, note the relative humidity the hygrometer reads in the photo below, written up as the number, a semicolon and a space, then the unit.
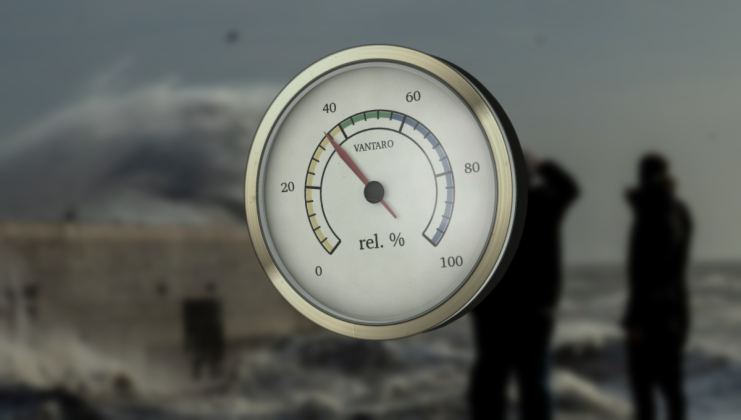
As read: 36; %
